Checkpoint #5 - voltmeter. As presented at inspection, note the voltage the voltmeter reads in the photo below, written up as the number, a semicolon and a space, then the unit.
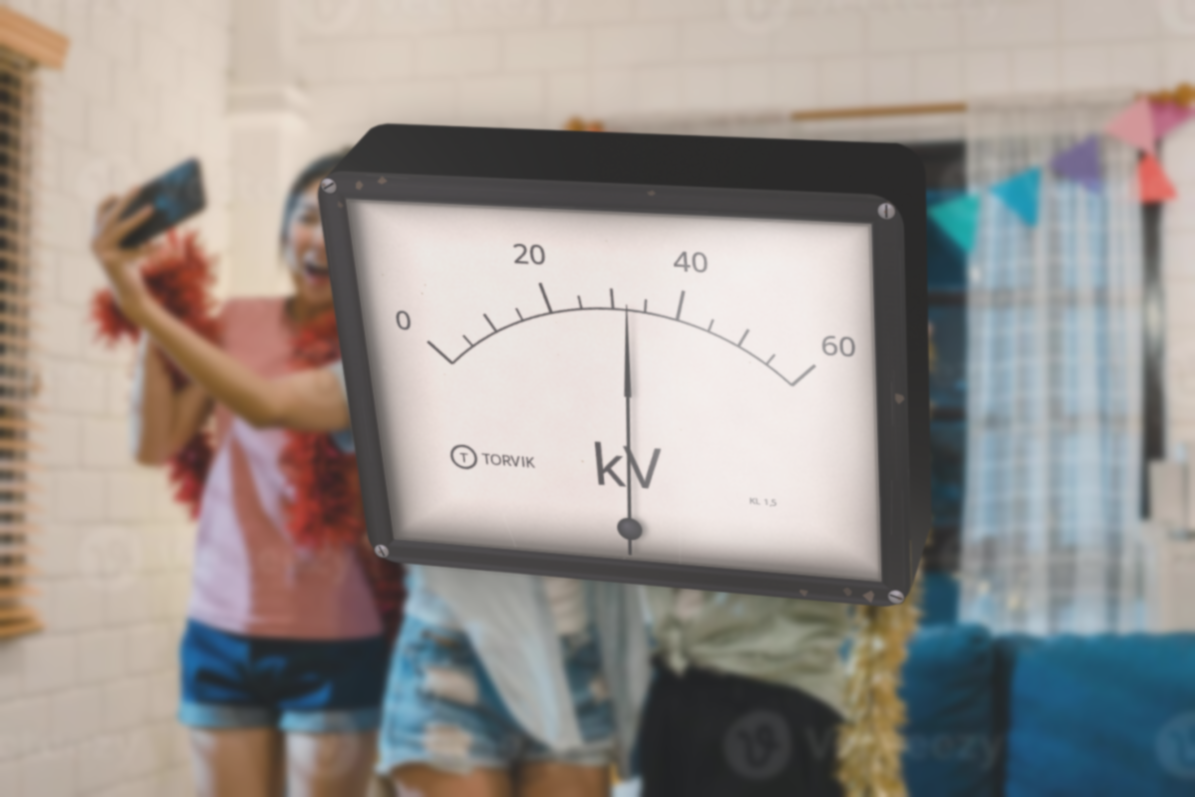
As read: 32.5; kV
